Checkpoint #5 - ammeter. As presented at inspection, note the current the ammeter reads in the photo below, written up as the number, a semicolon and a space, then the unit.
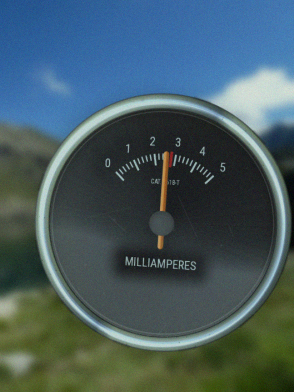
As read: 2.6; mA
